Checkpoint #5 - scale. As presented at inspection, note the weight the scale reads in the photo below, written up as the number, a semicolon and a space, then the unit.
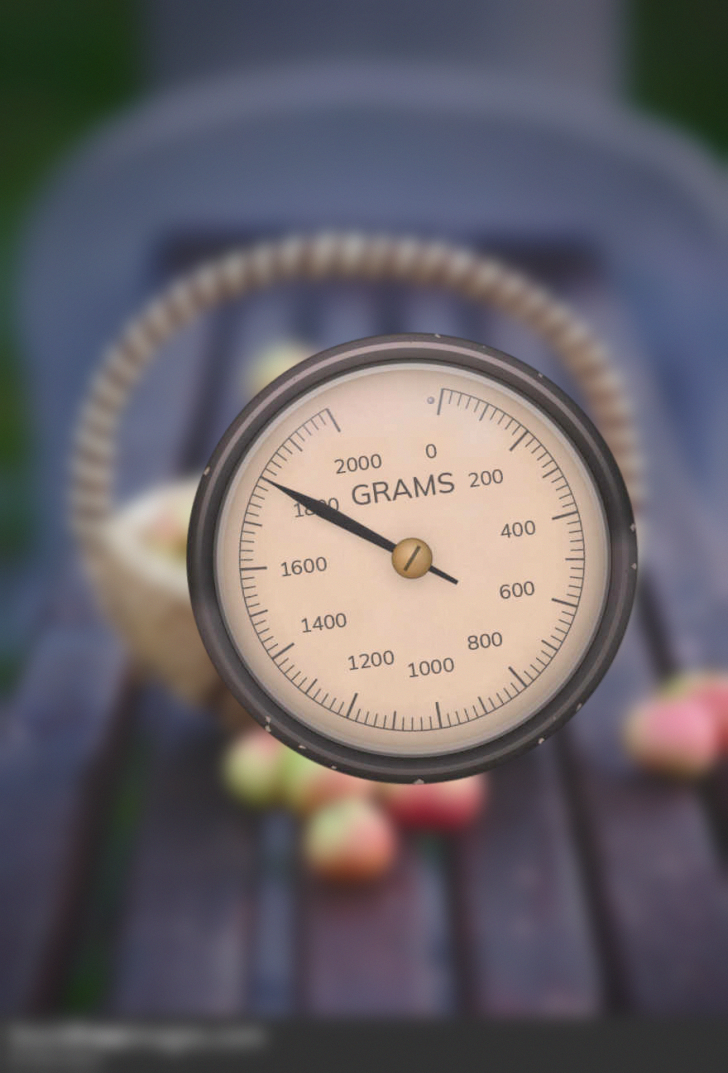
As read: 1800; g
